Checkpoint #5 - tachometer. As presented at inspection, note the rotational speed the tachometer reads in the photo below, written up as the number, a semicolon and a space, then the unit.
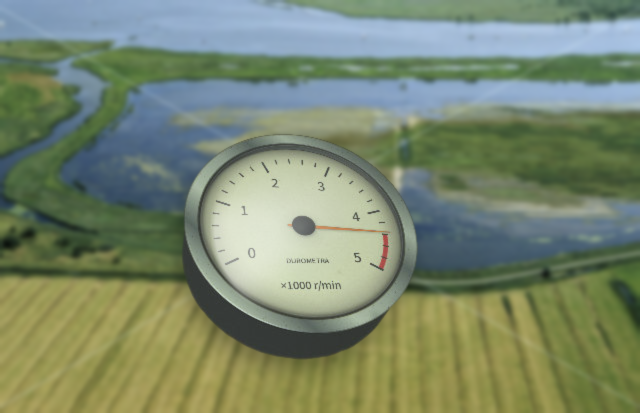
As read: 4400; rpm
